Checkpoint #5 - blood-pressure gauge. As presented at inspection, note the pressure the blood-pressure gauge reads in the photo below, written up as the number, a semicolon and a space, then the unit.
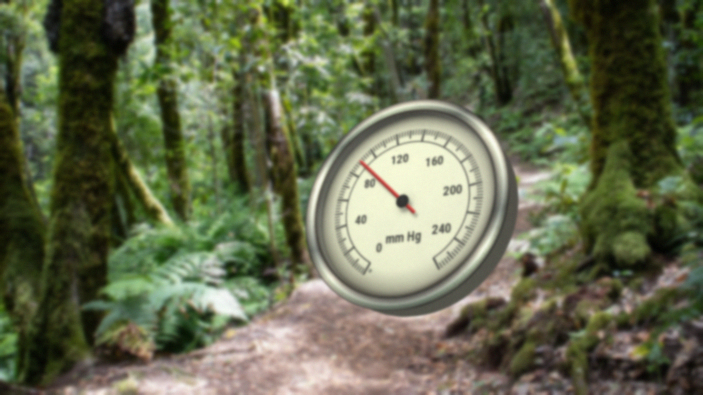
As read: 90; mmHg
